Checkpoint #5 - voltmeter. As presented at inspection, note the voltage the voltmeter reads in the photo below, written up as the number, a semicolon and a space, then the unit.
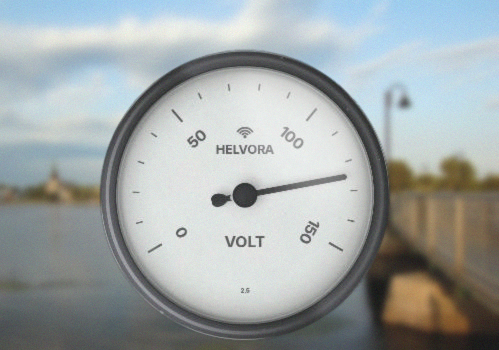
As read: 125; V
